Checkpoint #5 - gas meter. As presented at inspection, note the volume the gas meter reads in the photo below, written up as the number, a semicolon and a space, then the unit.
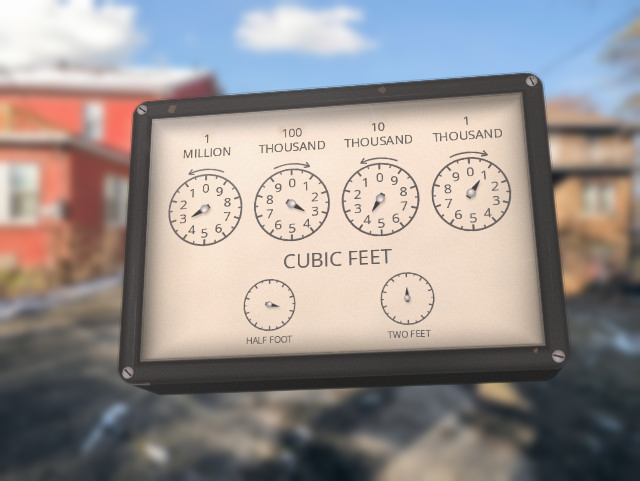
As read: 334100; ft³
